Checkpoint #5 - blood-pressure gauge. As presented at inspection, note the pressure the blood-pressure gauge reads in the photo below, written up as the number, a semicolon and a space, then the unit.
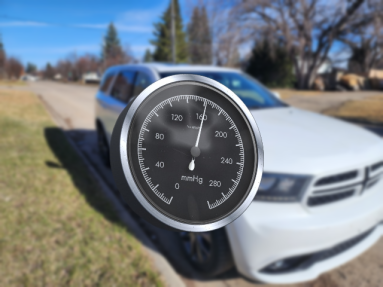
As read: 160; mmHg
